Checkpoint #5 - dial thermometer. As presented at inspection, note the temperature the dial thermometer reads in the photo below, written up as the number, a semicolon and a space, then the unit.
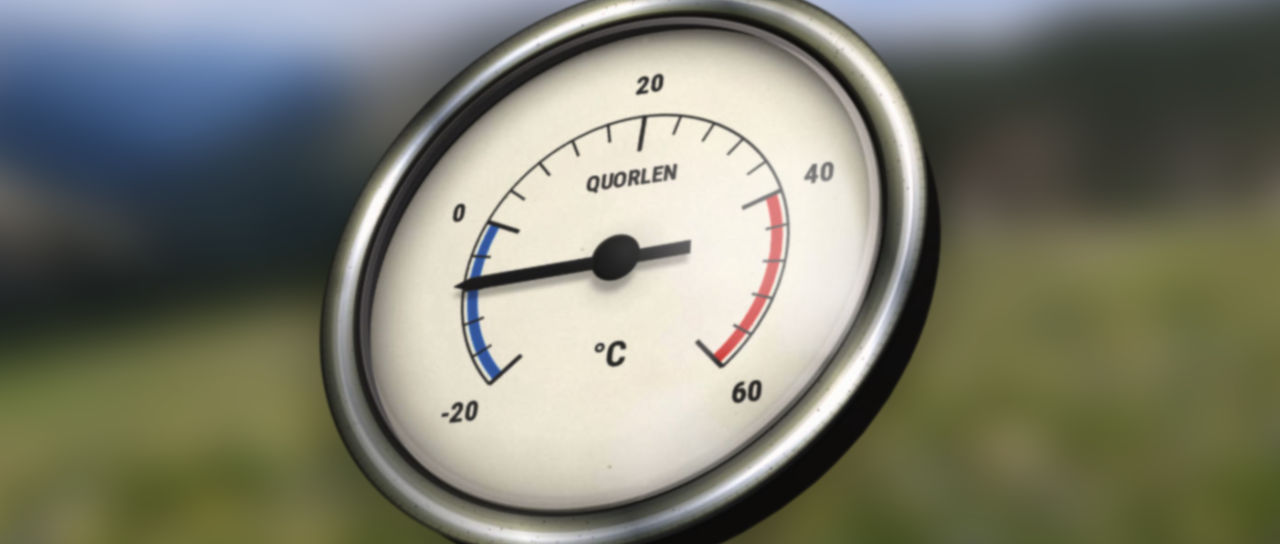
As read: -8; °C
